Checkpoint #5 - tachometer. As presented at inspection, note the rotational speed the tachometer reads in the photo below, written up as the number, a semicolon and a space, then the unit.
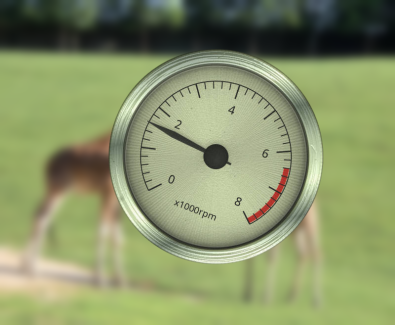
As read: 1600; rpm
